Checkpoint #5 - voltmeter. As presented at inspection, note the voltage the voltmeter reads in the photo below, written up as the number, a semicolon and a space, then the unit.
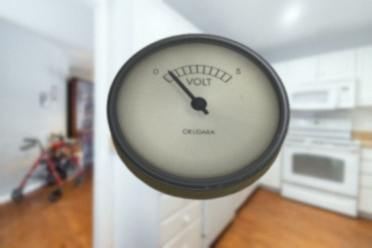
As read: 0.5; V
